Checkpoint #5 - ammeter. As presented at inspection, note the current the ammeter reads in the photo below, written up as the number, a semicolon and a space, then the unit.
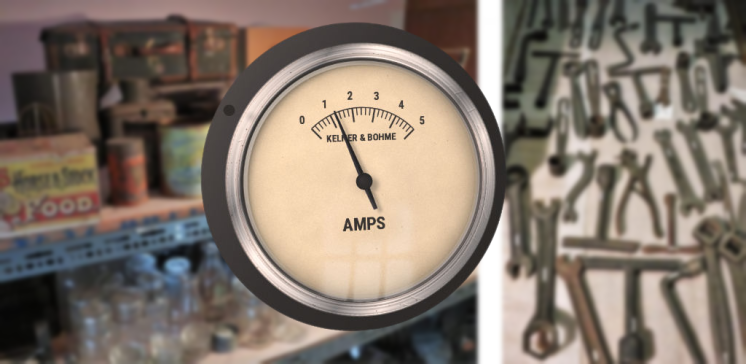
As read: 1.2; A
